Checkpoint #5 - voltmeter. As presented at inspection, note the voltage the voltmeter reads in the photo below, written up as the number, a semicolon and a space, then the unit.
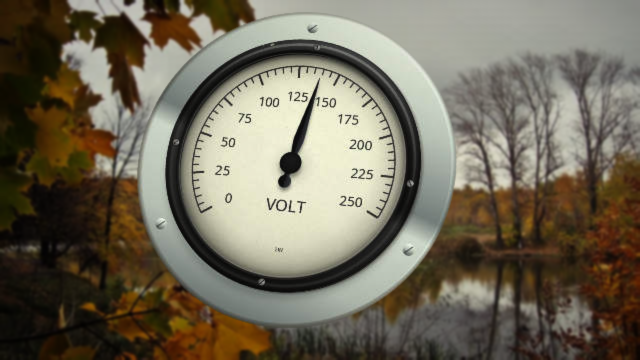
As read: 140; V
